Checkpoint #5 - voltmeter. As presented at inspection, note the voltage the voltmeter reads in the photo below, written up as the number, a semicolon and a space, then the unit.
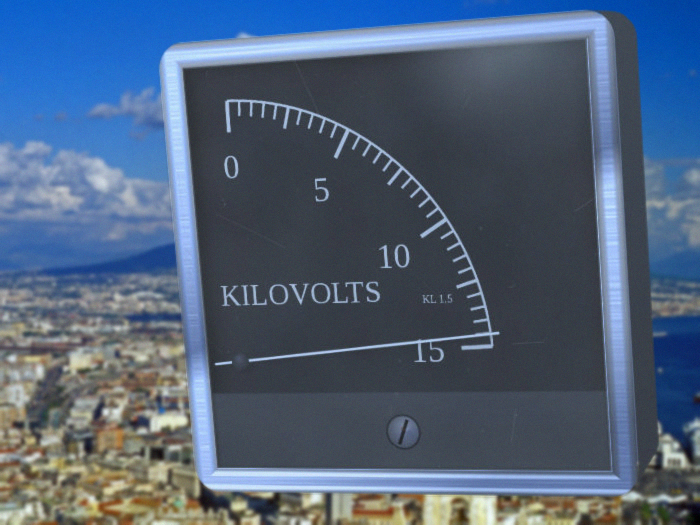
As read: 14.5; kV
